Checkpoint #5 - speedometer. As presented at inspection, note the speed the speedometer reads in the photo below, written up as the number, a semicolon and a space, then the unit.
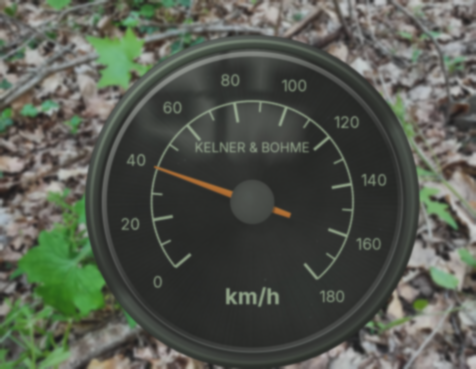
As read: 40; km/h
